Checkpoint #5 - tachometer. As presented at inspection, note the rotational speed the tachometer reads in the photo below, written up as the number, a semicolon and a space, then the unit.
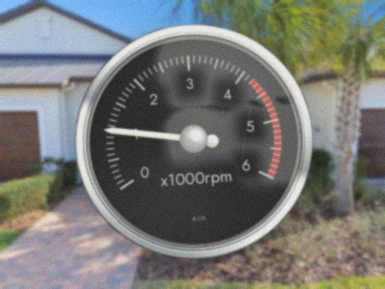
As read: 1000; rpm
